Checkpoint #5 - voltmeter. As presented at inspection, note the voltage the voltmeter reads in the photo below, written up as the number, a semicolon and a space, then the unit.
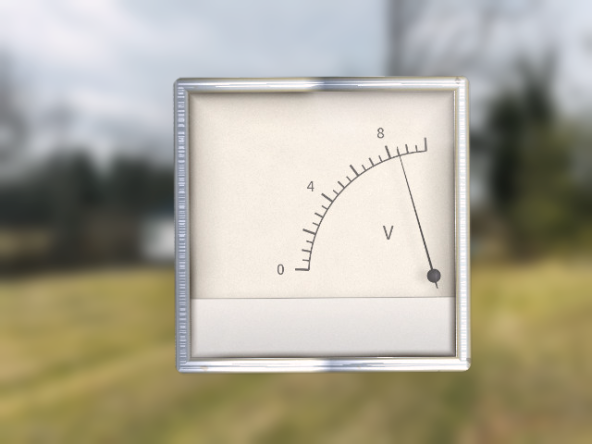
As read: 8.5; V
